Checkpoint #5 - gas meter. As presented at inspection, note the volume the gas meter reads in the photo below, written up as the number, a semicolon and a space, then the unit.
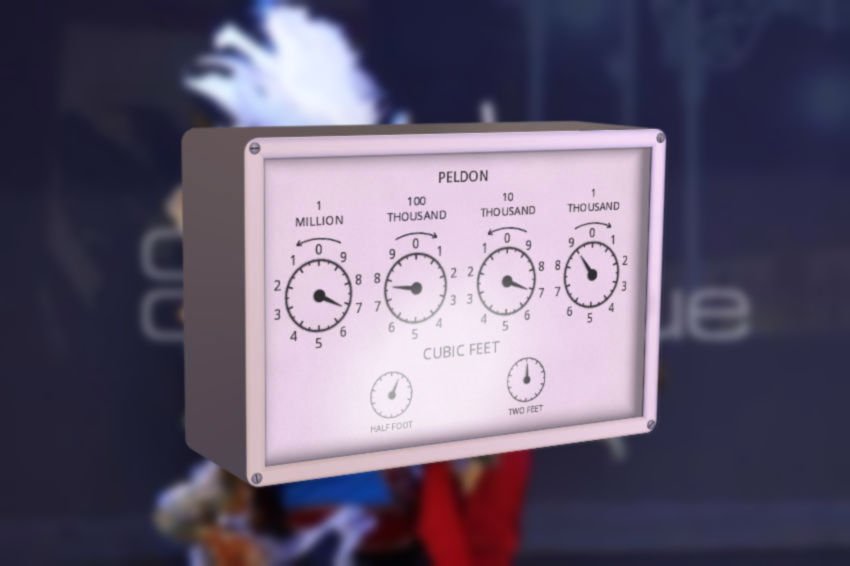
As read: 676900; ft³
